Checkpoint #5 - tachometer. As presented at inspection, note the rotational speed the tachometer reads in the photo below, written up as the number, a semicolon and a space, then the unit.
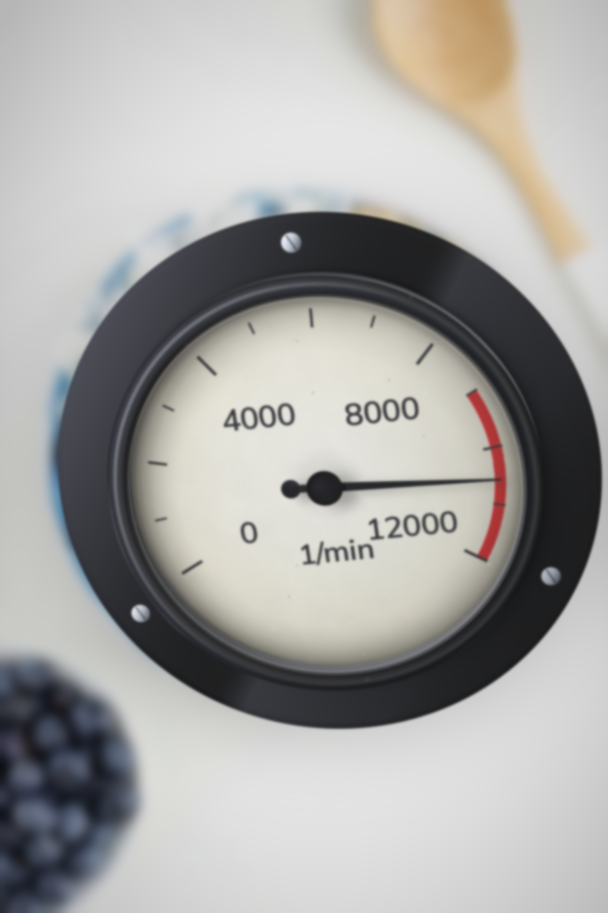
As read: 10500; rpm
